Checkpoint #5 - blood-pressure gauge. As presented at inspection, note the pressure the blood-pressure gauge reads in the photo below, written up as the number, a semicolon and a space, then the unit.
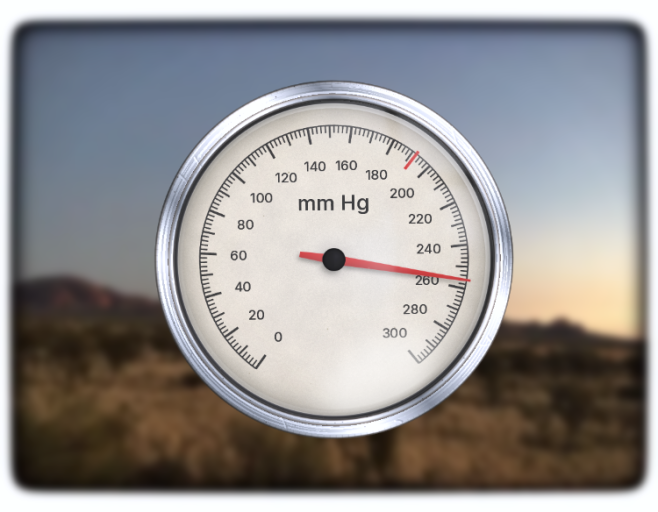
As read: 256; mmHg
